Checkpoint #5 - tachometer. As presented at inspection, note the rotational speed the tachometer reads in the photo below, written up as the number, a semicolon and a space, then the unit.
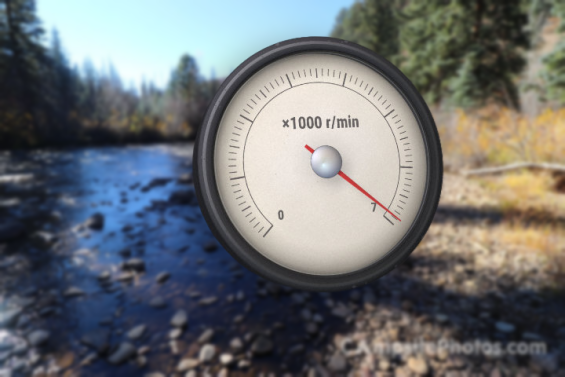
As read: 6900; rpm
